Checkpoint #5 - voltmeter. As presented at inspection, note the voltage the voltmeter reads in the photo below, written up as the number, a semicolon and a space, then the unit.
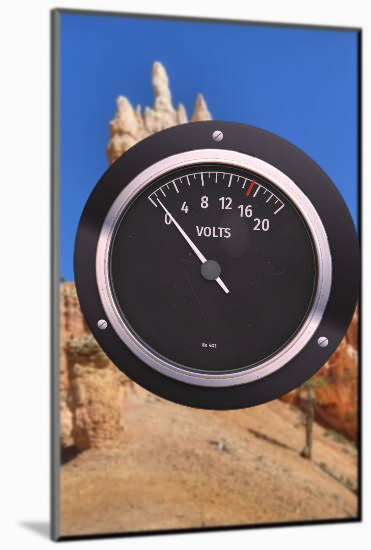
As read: 1; V
